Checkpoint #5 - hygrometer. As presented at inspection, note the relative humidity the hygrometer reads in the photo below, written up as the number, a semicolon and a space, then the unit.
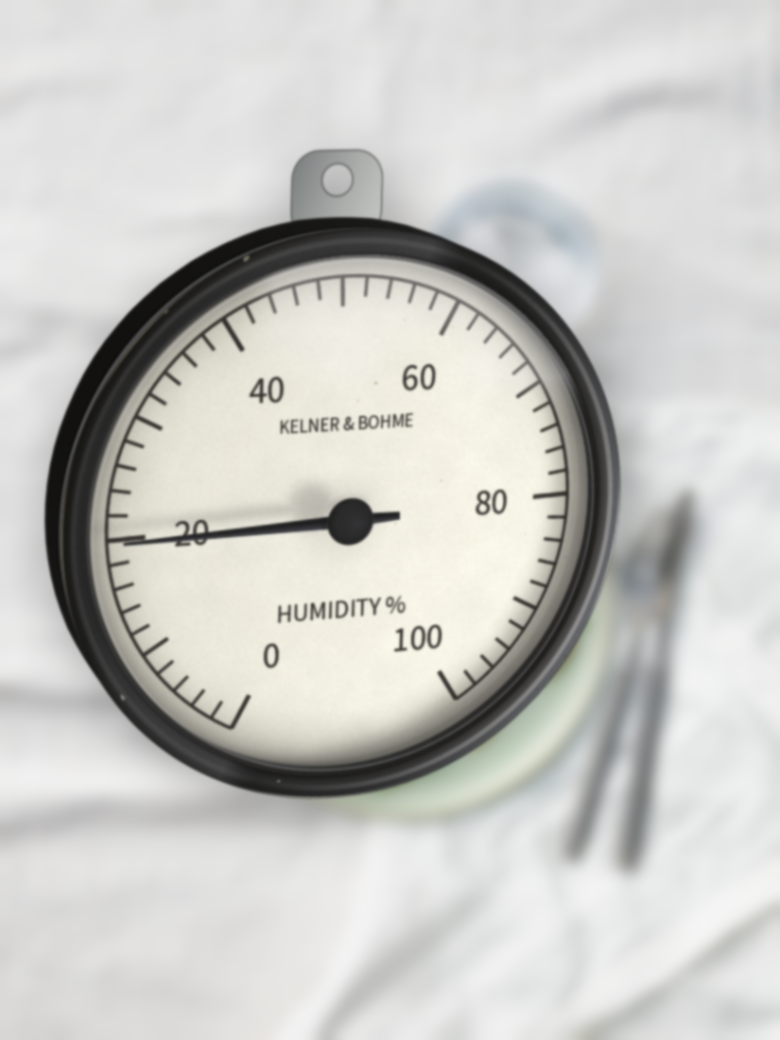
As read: 20; %
